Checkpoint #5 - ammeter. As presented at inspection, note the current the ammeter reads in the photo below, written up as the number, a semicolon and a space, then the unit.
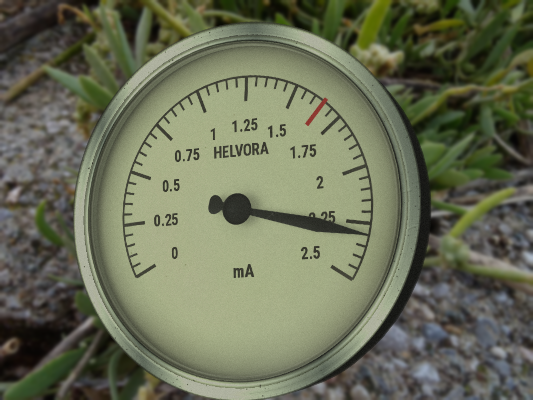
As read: 2.3; mA
